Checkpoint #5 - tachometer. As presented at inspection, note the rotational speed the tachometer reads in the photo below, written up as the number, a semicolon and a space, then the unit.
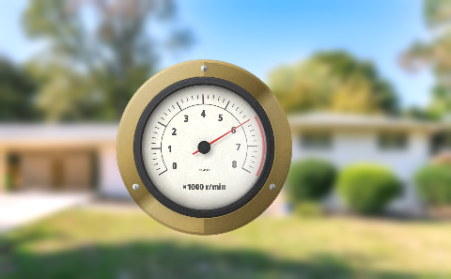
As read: 6000; rpm
